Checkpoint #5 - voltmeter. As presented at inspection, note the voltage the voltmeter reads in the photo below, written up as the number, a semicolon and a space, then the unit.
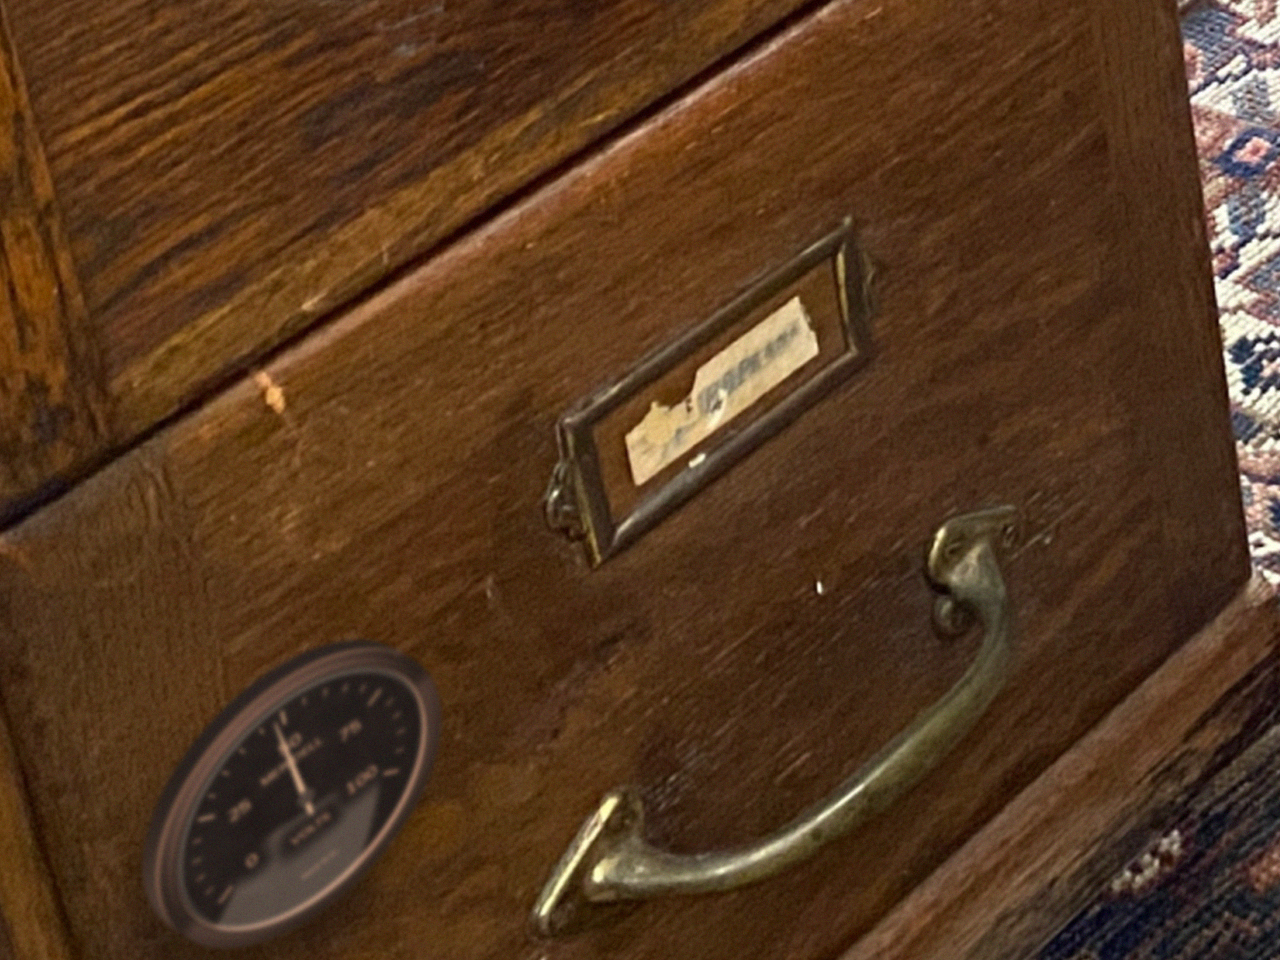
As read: 47.5; V
